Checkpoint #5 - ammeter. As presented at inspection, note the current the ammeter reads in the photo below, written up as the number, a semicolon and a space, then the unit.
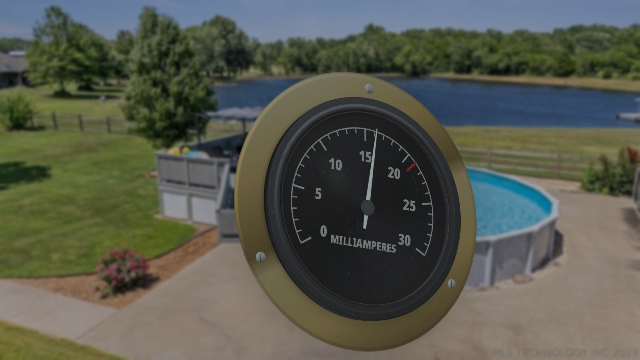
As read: 16; mA
